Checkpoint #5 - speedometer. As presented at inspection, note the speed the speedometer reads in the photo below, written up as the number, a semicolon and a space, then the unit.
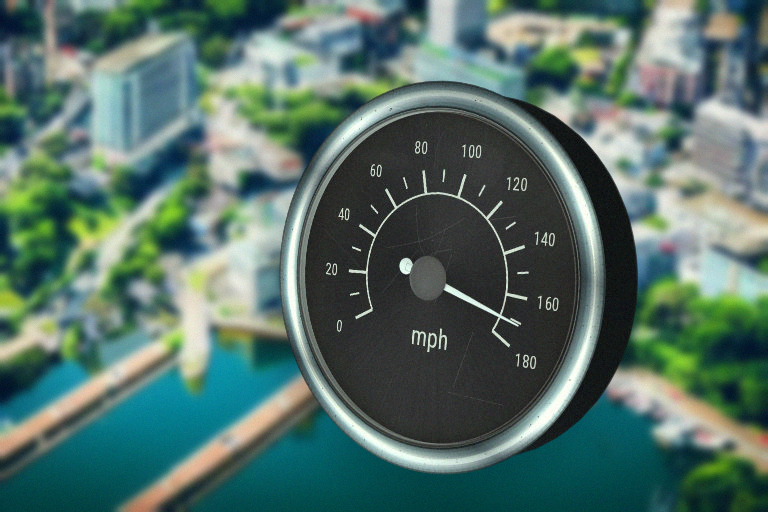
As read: 170; mph
